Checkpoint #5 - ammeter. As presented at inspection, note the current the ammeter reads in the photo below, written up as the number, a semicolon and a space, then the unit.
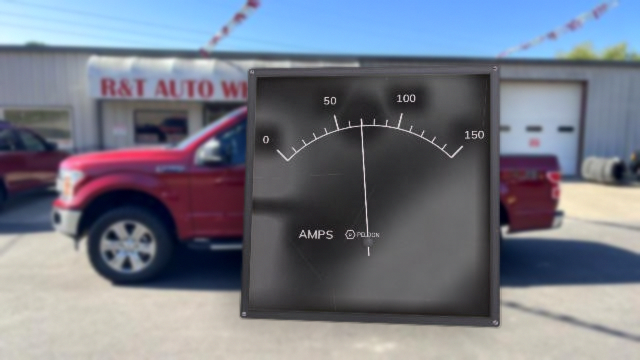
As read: 70; A
